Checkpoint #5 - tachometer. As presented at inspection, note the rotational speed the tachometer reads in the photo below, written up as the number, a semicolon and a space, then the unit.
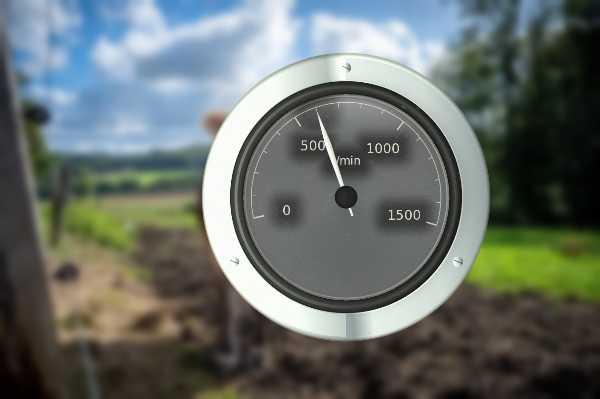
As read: 600; rpm
